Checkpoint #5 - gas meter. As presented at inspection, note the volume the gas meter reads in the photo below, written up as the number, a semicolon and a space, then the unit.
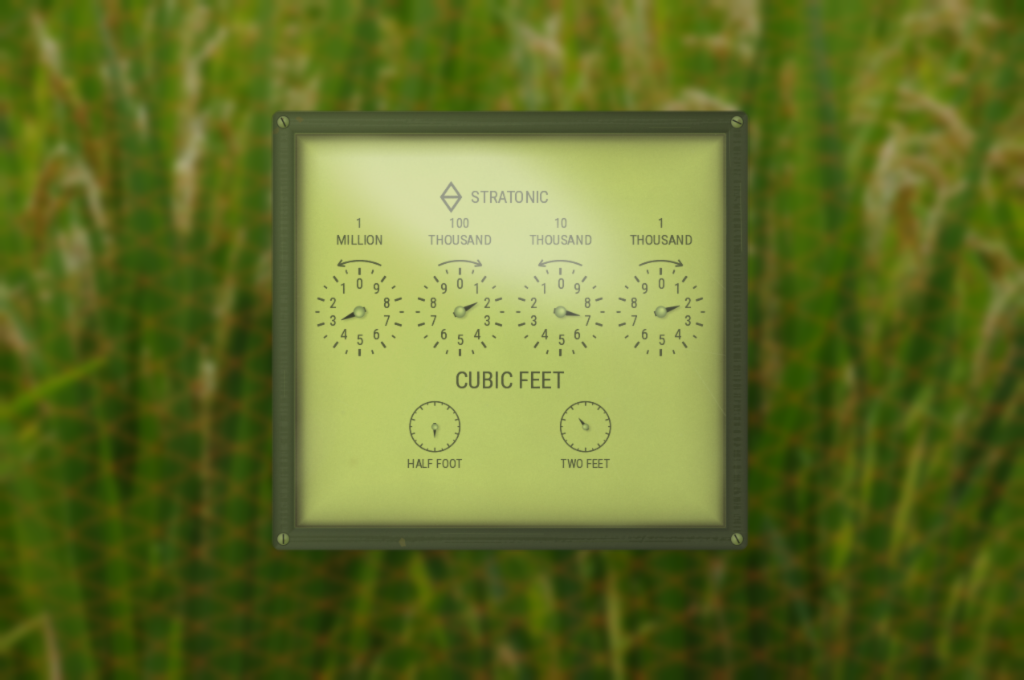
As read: 317200; ft³
